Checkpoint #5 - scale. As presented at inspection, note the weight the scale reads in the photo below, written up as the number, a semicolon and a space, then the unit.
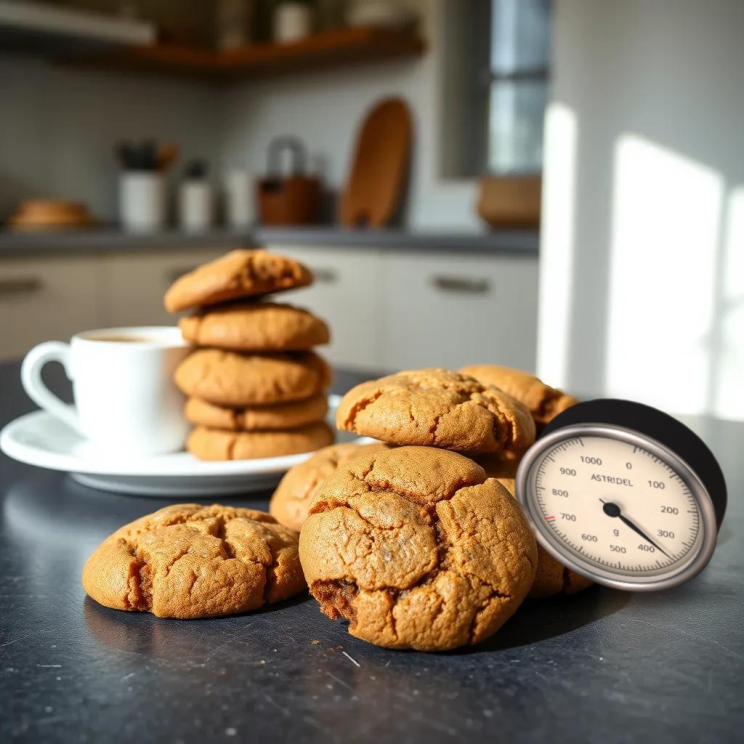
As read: 350; g
